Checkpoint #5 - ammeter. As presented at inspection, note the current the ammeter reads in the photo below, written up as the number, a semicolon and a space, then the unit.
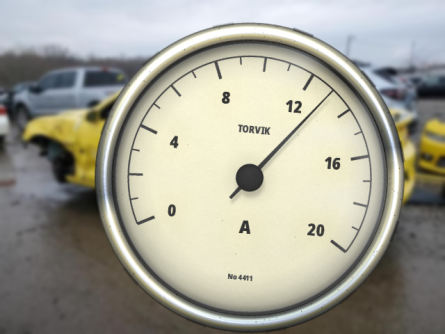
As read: 13; A
